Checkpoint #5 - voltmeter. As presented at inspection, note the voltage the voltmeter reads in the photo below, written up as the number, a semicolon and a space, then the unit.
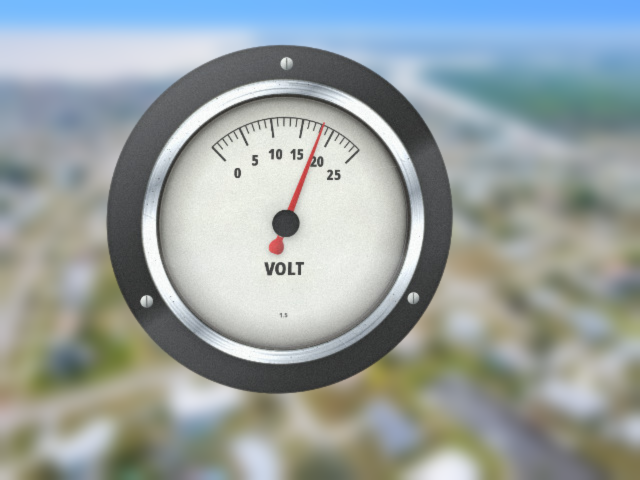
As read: 18; V
